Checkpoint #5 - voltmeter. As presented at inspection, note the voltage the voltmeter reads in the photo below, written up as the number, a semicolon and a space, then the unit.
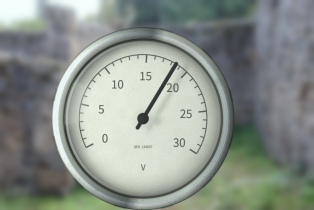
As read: 18.5; V
